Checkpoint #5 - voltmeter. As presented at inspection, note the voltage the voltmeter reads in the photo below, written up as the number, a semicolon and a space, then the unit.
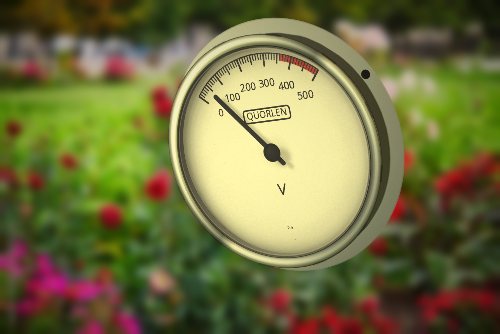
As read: 50; V
